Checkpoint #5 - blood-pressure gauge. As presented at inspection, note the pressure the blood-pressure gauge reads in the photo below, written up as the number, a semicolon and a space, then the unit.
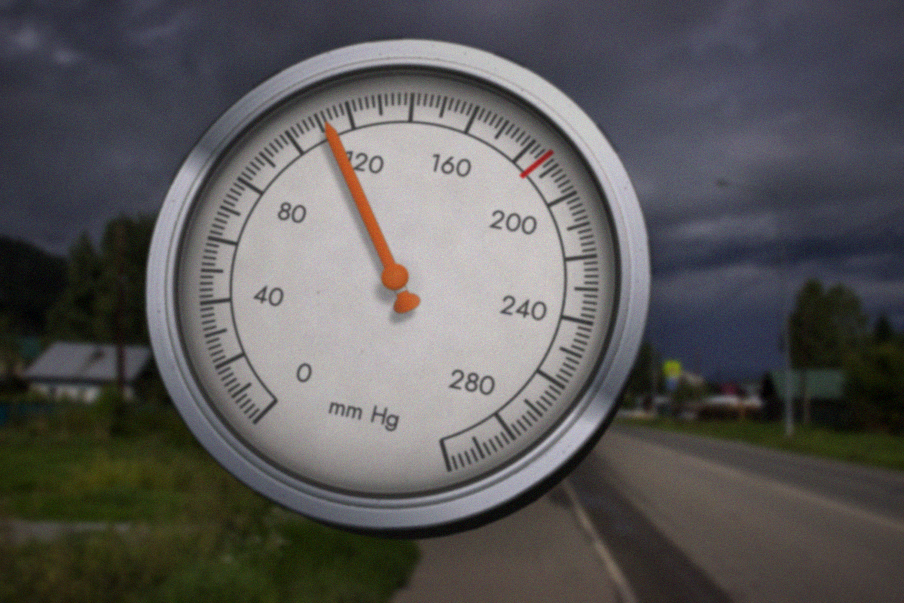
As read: 112; mmHg
